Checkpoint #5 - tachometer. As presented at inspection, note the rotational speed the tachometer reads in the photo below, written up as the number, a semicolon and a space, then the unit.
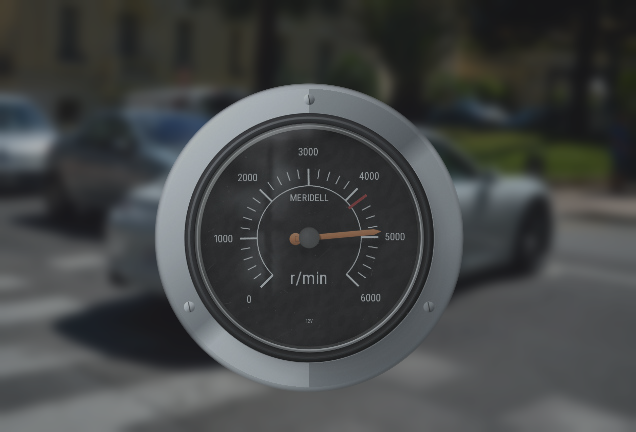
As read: 4900; rpm
